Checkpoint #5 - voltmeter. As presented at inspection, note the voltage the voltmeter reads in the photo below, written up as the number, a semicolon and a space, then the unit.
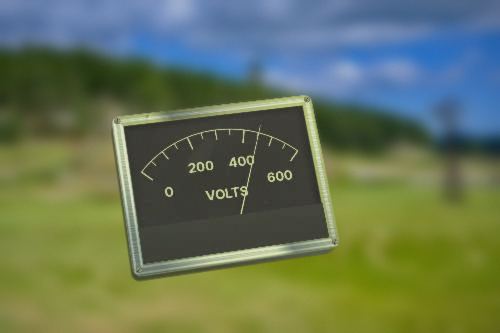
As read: 450; V
